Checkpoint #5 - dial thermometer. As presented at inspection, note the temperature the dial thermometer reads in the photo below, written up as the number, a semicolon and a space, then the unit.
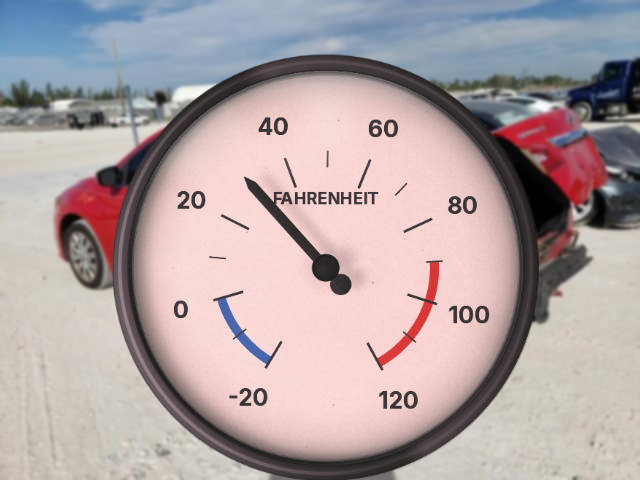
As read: 30; °F
